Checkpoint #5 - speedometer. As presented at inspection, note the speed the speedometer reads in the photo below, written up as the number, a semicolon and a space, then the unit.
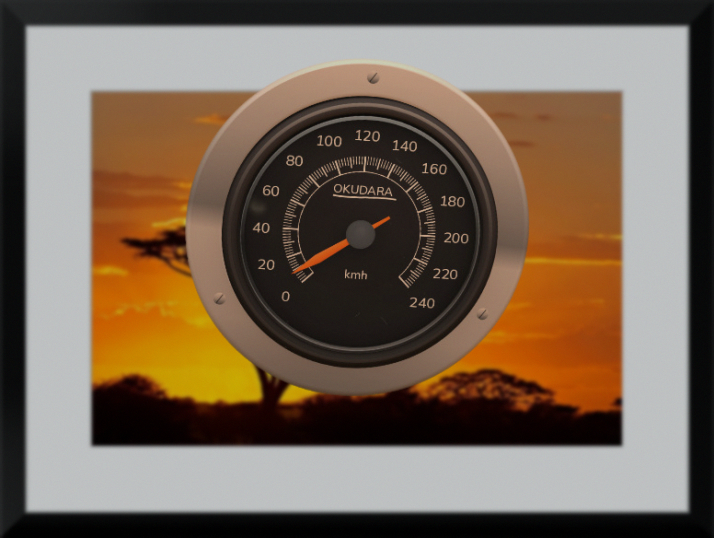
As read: 10; km/h
